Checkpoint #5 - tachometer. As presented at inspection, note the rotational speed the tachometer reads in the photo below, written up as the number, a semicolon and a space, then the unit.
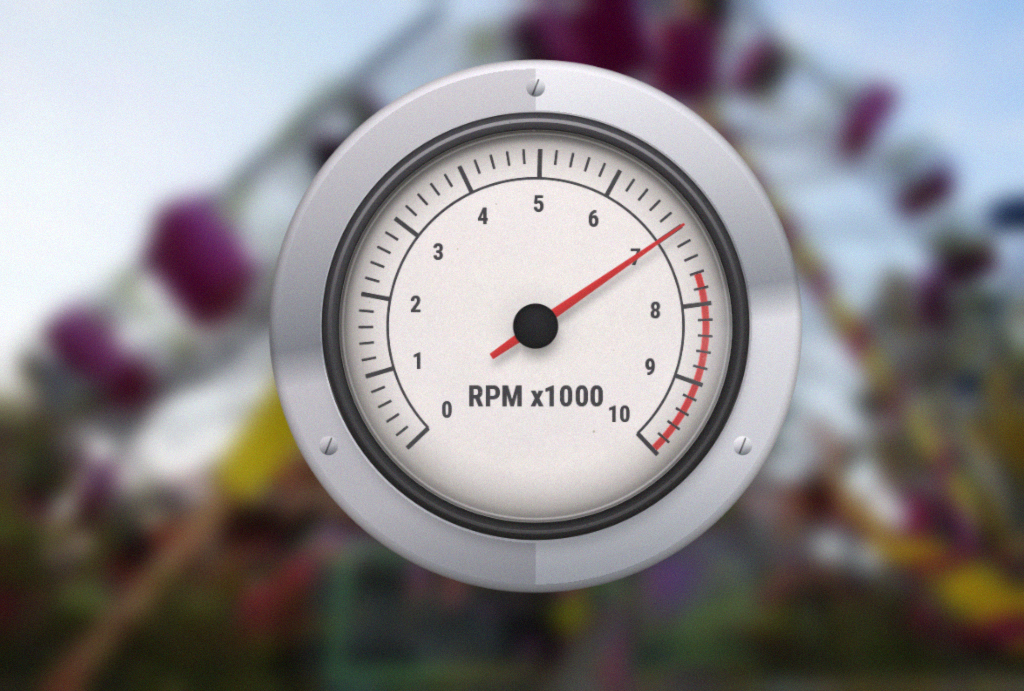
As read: 7000; rpm
